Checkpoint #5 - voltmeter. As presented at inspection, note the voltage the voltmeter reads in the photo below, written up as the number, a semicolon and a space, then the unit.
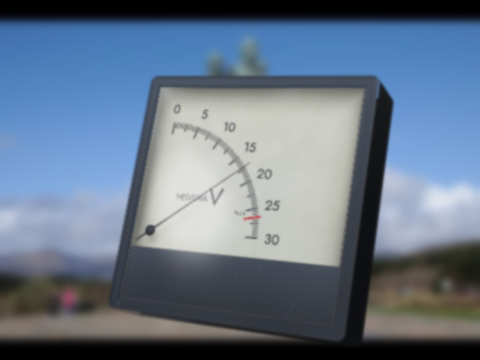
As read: 17.5; V
